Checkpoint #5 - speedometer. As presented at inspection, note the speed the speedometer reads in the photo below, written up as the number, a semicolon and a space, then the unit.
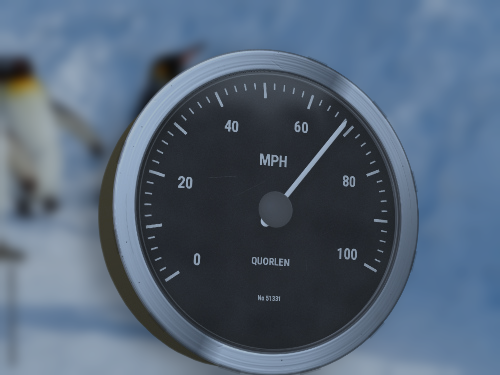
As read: 68; mph
